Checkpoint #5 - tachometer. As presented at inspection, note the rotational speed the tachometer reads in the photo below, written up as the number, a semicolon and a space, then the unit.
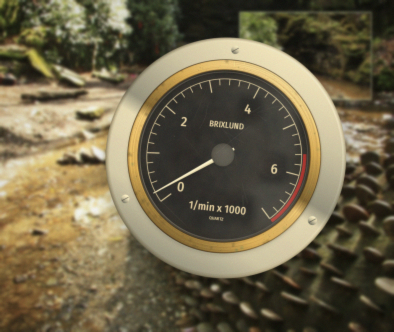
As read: 200; rpm
